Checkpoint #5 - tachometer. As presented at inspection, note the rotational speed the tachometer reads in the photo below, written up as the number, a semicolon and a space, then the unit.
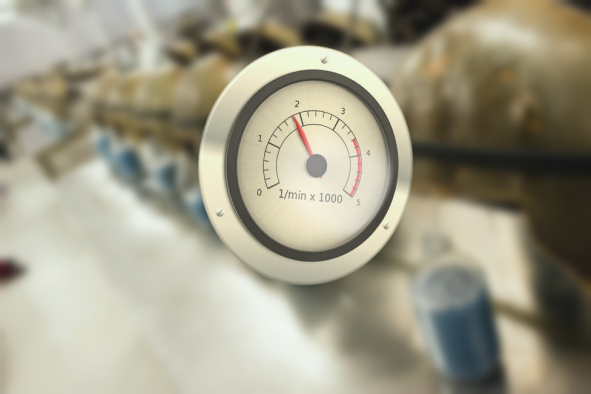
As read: 1800; rpm
